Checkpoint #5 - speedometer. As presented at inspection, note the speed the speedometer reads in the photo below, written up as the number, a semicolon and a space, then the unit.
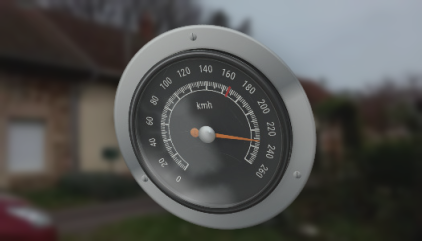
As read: 230; km/h
